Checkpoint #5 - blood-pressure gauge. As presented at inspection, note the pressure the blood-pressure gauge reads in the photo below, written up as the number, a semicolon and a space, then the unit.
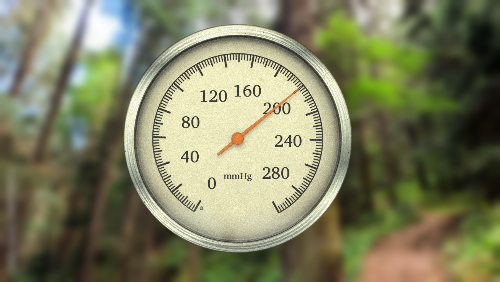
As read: 200; mmHg
